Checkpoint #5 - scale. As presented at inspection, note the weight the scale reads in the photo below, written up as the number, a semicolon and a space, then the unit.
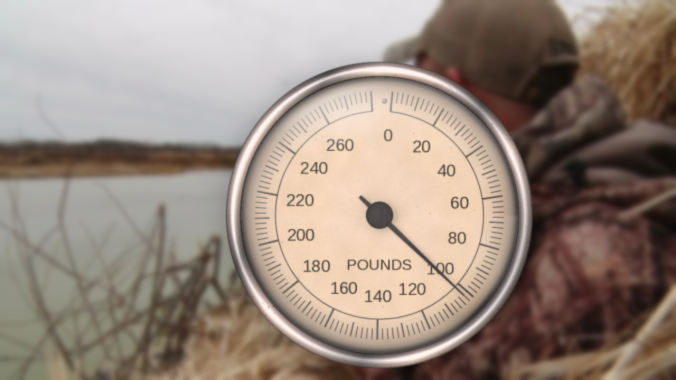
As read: 102; lb
